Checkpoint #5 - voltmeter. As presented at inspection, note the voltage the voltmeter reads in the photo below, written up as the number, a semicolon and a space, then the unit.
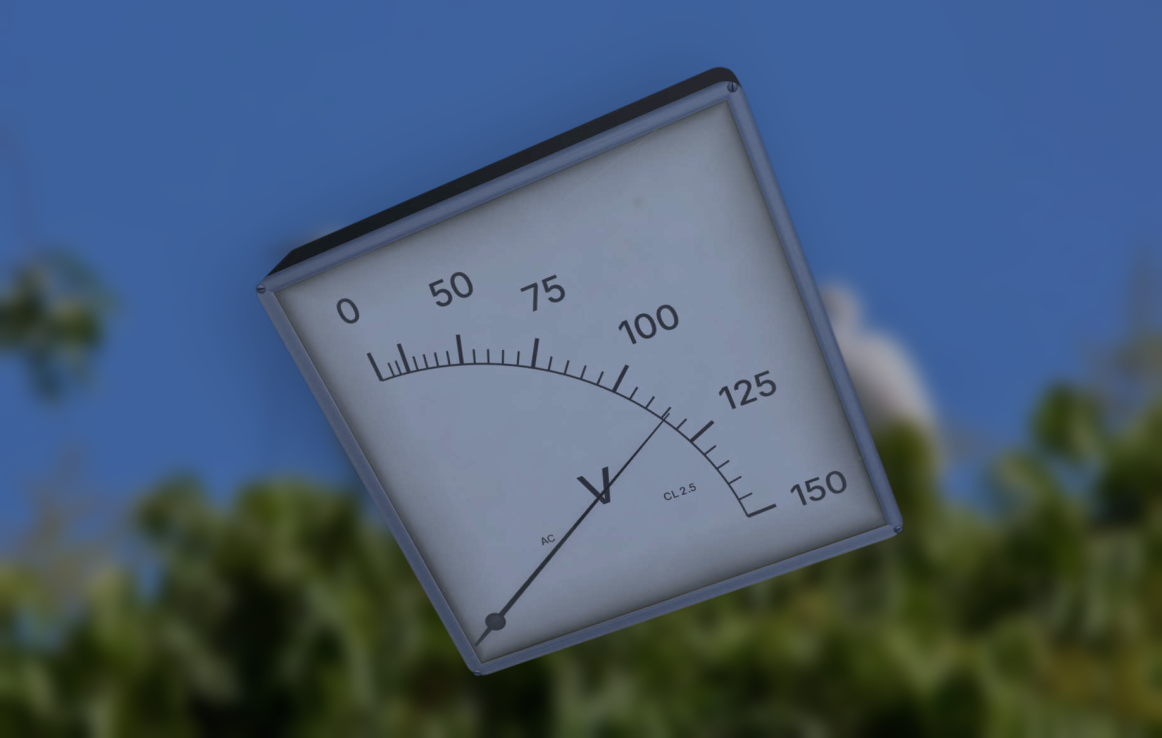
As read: 115; V
